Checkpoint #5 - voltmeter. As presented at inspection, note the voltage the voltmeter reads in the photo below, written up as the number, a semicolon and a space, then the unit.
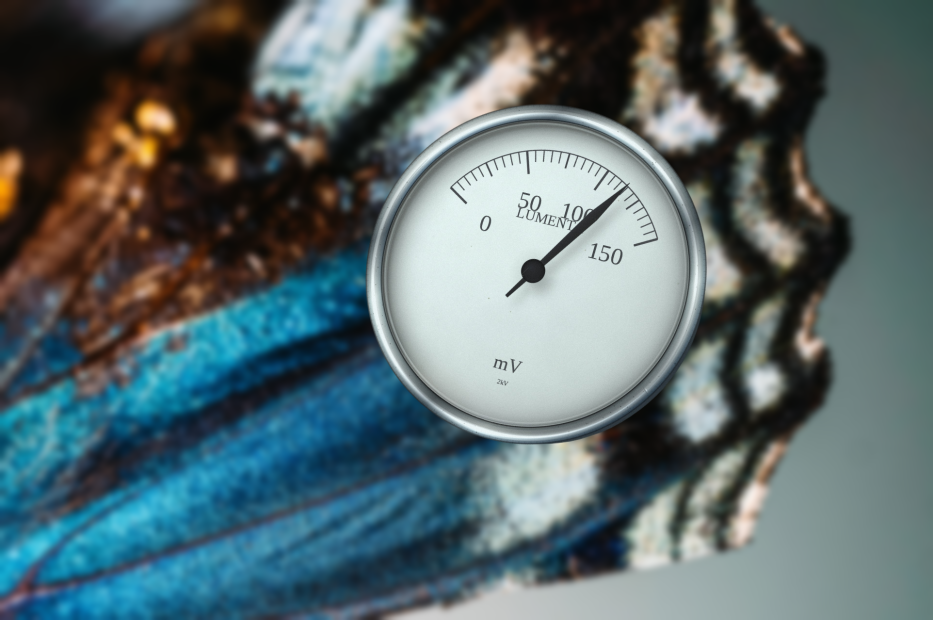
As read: 115; mV
